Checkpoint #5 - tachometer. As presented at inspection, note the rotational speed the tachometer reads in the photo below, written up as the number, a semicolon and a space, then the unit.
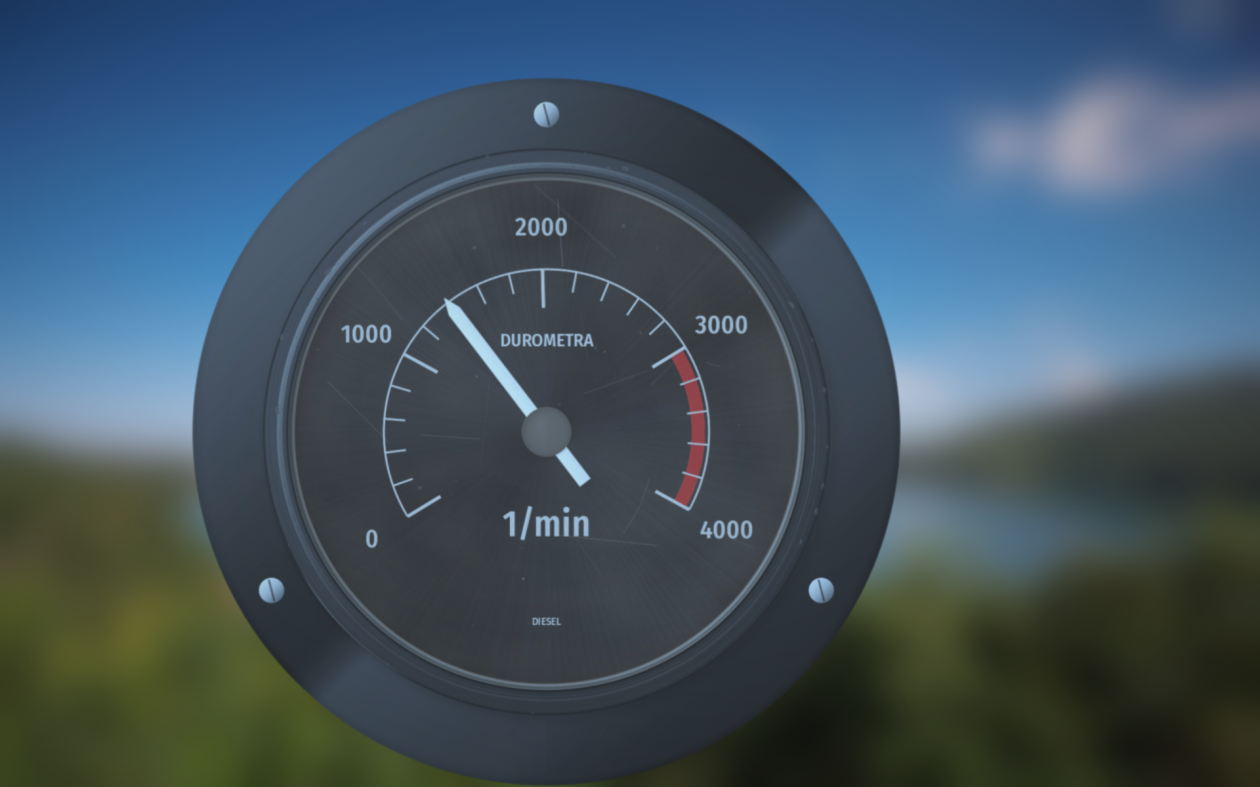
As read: 1400; rpm
